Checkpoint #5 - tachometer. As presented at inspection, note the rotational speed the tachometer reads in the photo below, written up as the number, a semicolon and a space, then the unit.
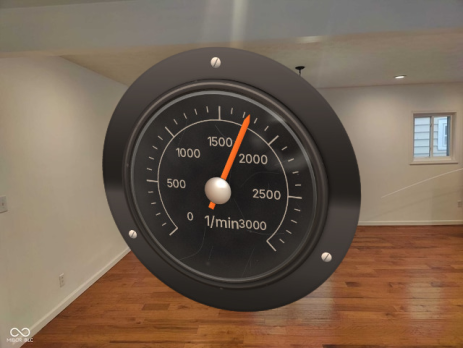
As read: 1750; rpm
